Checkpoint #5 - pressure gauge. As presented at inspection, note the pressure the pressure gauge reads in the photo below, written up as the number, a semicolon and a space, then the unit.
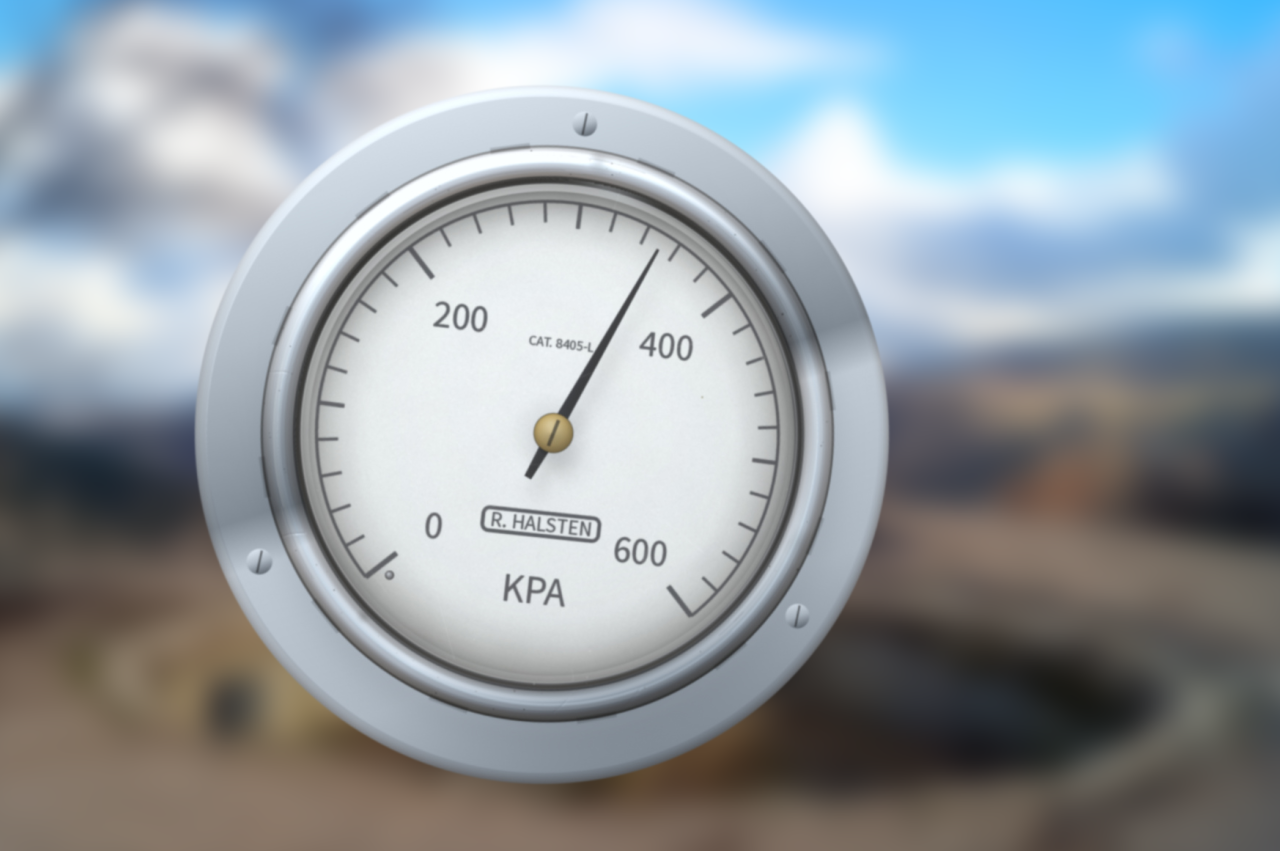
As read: 350; kPa
